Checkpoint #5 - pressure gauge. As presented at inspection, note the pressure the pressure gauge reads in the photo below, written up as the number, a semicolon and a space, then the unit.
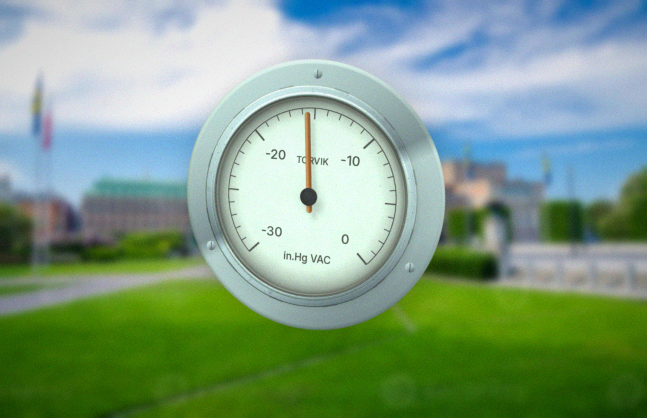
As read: -15.5; inHg
